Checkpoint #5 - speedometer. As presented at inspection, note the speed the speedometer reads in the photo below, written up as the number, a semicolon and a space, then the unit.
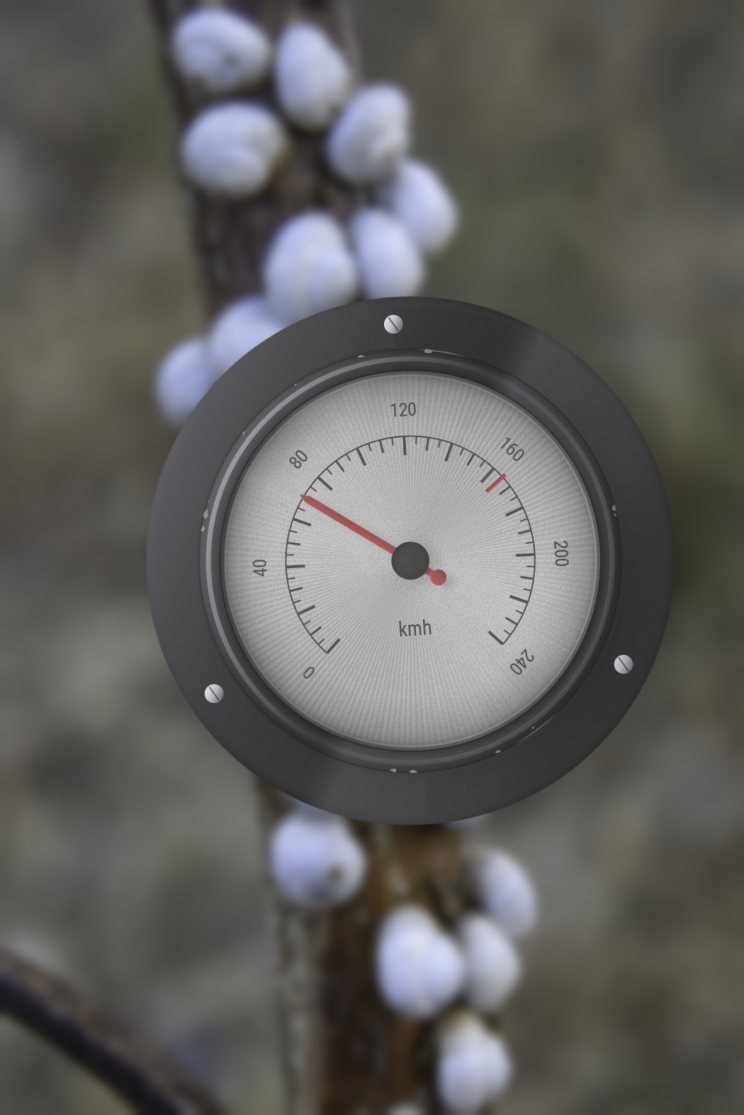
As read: 70; km/h
